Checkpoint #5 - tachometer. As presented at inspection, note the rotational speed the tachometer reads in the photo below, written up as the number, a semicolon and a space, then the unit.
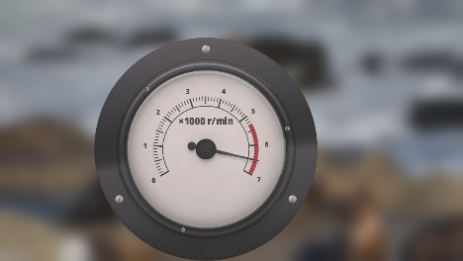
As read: 6500; rpm
